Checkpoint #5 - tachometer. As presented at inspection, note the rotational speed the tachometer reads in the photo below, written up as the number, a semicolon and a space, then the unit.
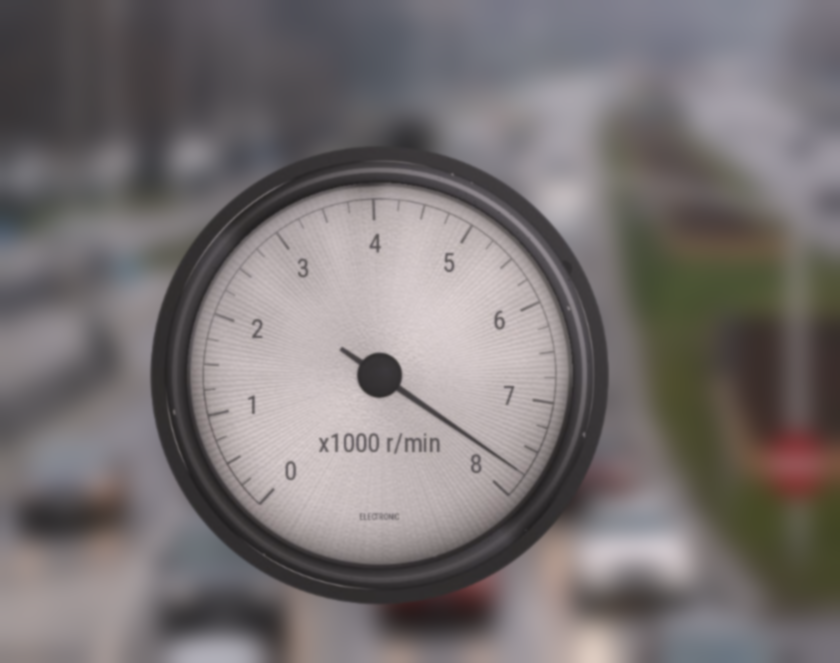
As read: 7750; rpm
